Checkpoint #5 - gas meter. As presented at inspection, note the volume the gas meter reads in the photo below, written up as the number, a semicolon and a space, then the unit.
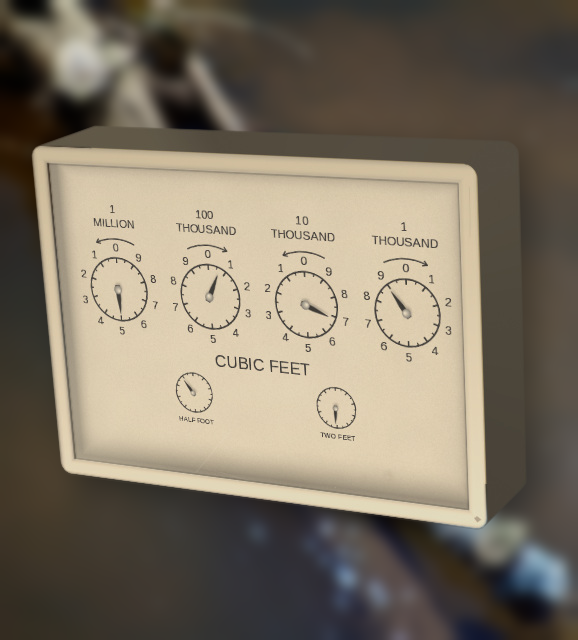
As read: 506900; ft³
